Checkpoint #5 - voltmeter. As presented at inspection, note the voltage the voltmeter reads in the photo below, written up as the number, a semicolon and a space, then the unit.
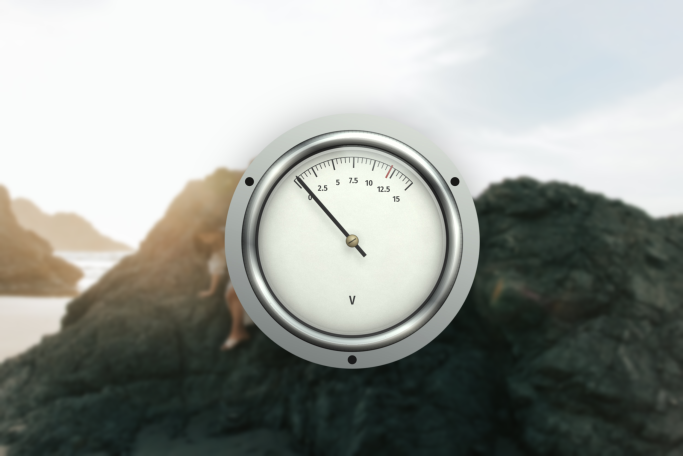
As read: 0.5; V
